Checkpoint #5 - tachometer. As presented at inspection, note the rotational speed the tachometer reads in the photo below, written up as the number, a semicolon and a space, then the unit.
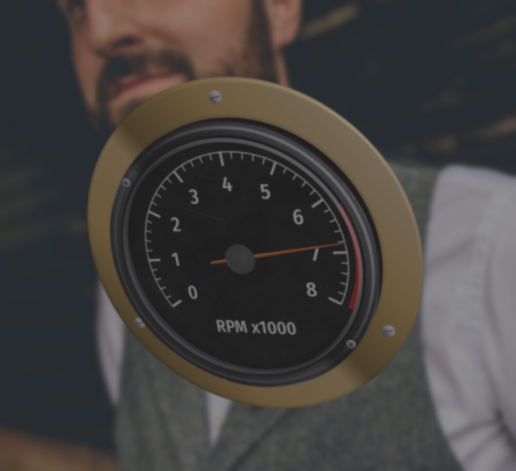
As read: 6800; rpm
